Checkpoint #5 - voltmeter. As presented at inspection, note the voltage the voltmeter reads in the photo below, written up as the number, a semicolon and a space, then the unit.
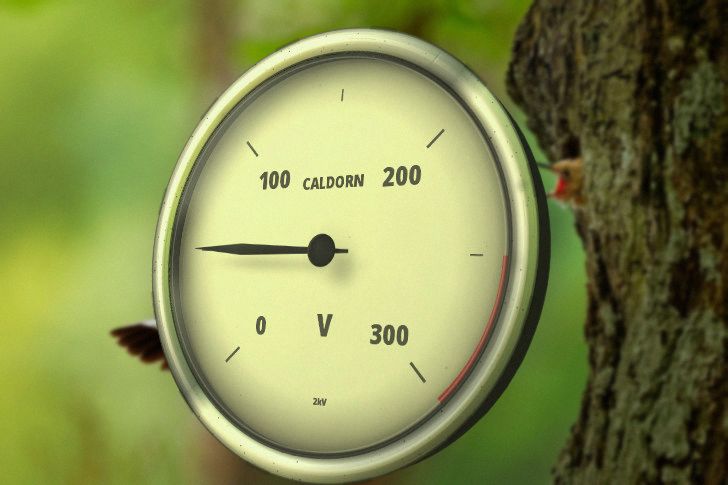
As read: 50; V
